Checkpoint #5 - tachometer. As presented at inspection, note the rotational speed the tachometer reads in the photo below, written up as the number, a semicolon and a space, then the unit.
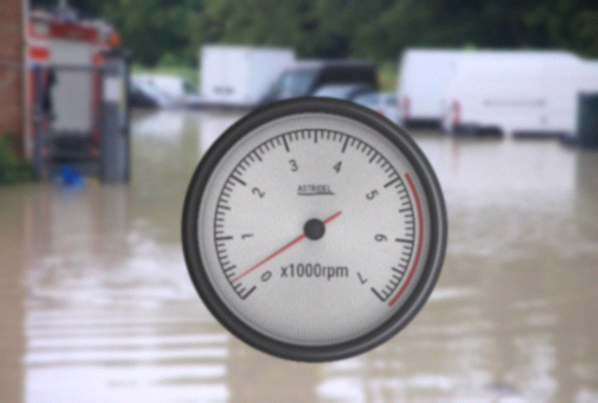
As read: 300; rpm
